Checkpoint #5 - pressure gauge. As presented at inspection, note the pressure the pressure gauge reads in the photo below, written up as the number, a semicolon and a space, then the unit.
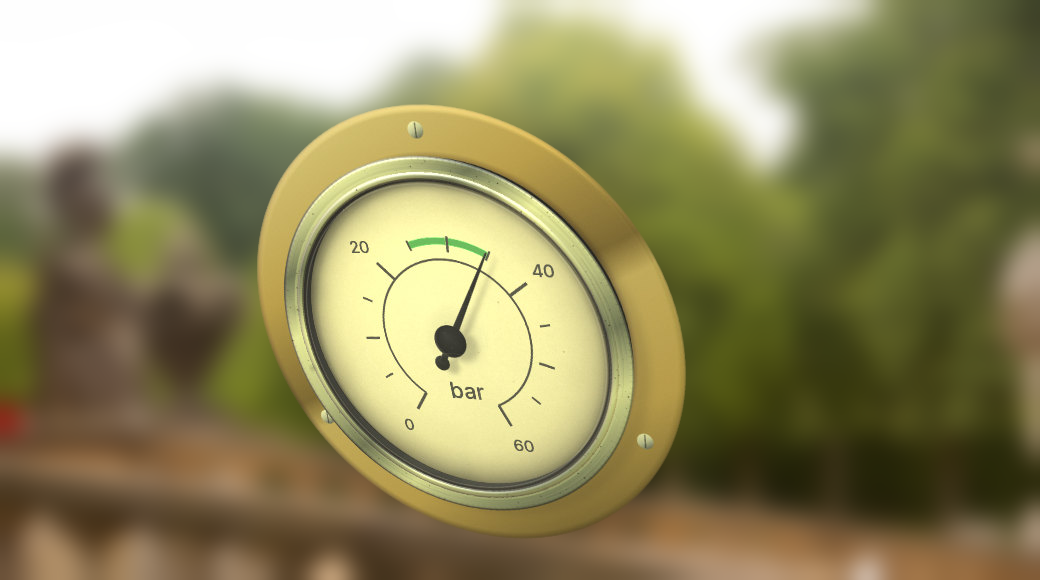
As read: 35; bar
